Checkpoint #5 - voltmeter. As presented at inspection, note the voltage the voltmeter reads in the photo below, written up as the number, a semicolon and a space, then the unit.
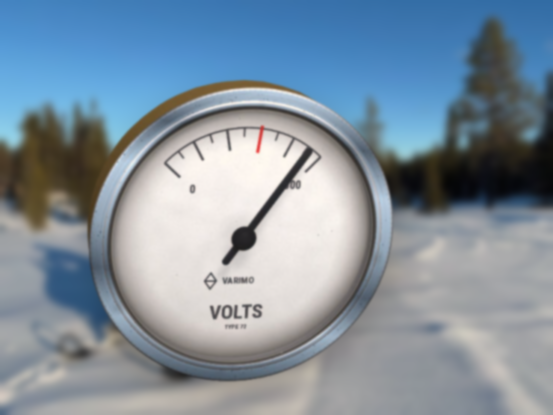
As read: 450; V
